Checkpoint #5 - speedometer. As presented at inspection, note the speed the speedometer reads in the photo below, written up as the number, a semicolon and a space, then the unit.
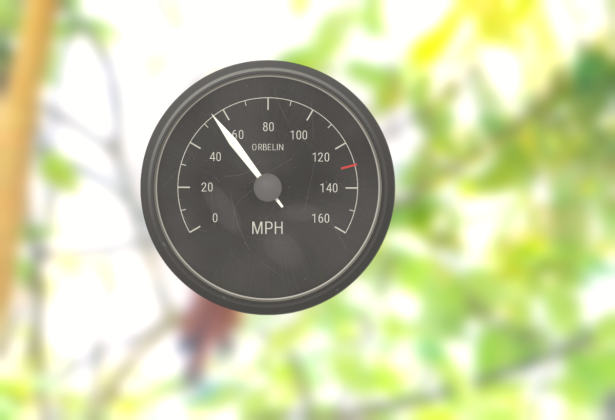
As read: 55; mph
